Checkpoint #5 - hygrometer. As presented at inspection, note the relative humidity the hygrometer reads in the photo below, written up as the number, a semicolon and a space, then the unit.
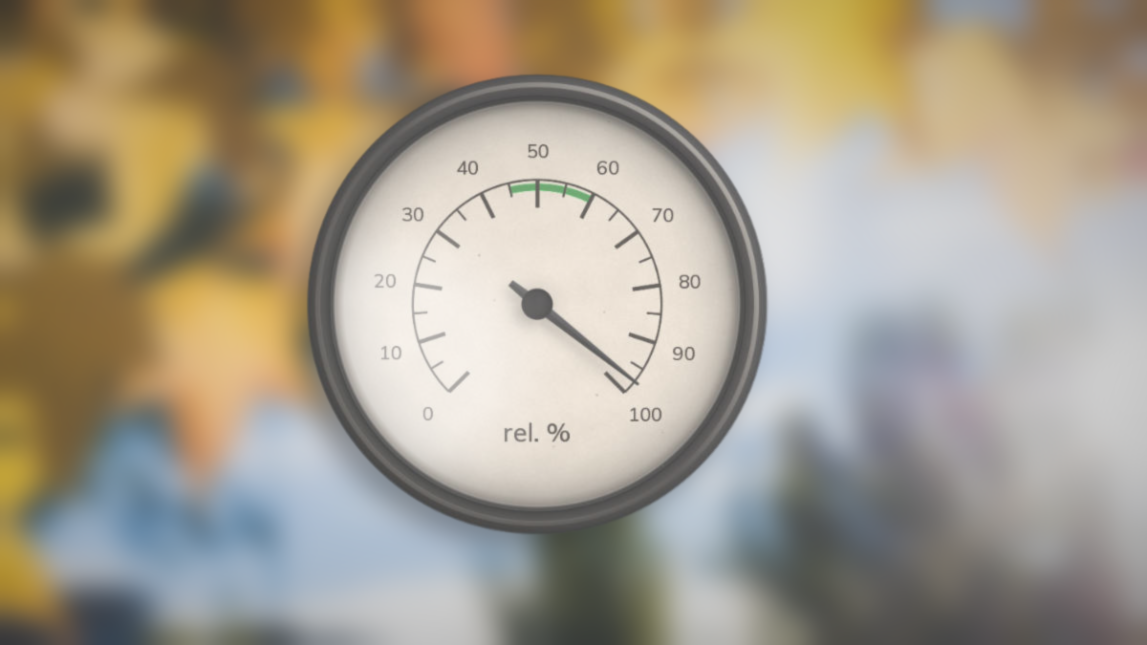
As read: 97.5; %
